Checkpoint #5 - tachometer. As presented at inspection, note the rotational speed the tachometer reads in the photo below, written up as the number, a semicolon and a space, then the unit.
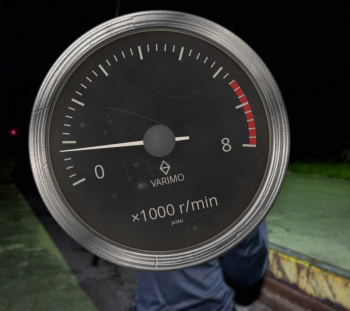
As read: 800; rpm
